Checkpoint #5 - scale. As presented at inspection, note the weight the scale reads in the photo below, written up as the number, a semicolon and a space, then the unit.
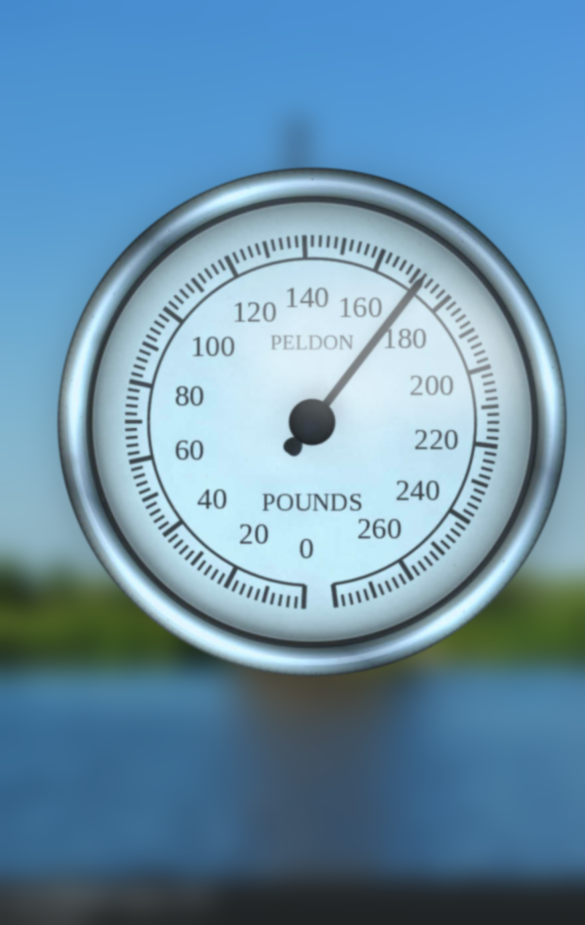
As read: 172; lb
